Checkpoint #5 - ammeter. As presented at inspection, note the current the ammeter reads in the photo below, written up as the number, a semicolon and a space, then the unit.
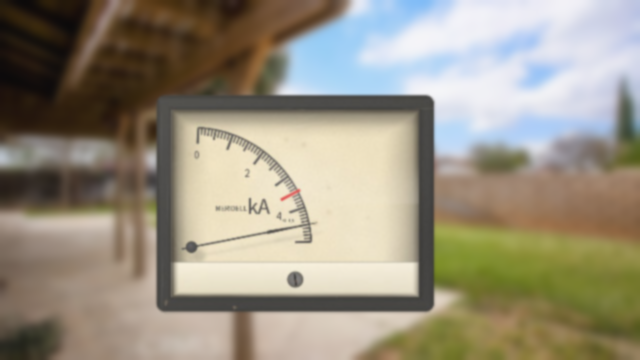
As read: 4.5; kA
